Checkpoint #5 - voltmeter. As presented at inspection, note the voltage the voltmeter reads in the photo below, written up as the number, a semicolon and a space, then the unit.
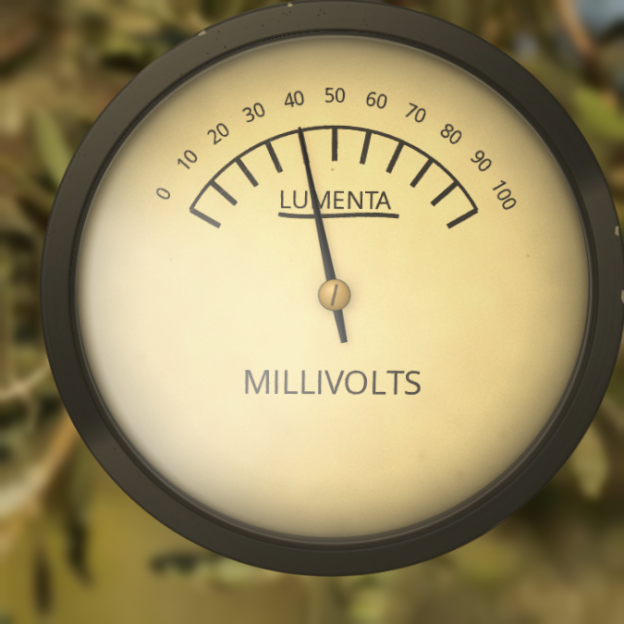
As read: 40; mV
